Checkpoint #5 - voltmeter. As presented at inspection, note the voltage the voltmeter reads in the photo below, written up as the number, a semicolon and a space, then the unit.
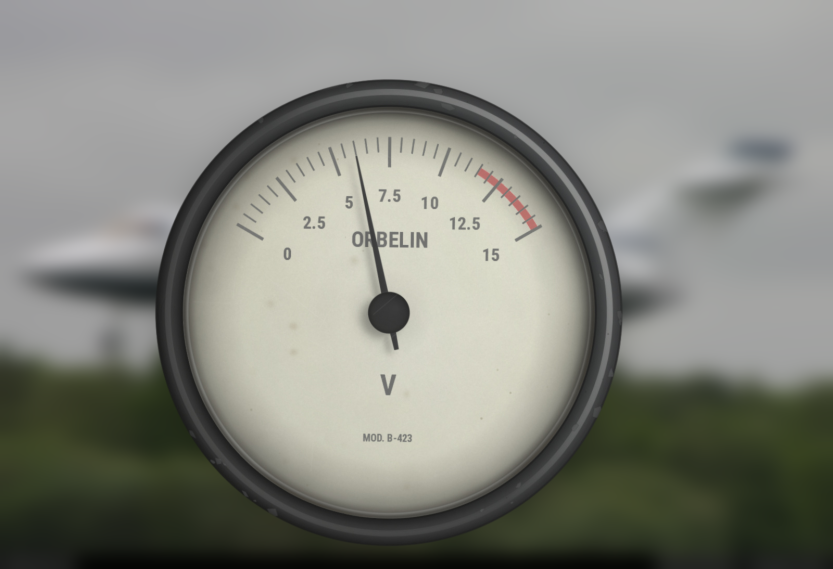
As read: 6; V
